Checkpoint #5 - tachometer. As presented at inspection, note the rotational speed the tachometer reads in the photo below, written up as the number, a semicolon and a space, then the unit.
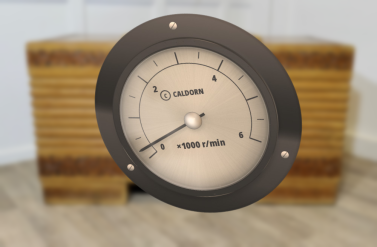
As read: 250; rpm
